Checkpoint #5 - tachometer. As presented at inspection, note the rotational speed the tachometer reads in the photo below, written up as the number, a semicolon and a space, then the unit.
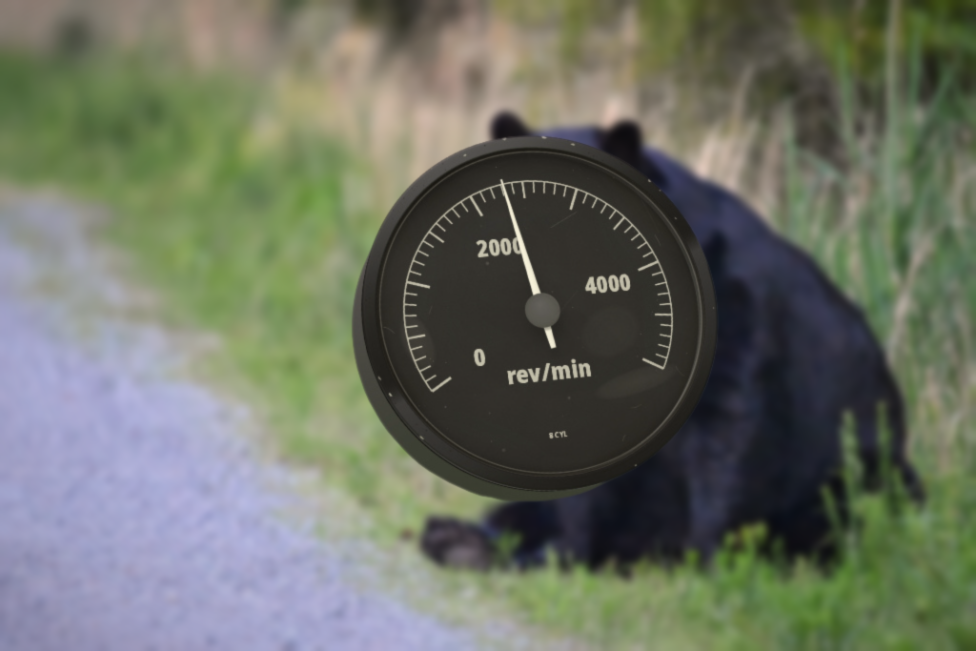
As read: 2300; rpm
